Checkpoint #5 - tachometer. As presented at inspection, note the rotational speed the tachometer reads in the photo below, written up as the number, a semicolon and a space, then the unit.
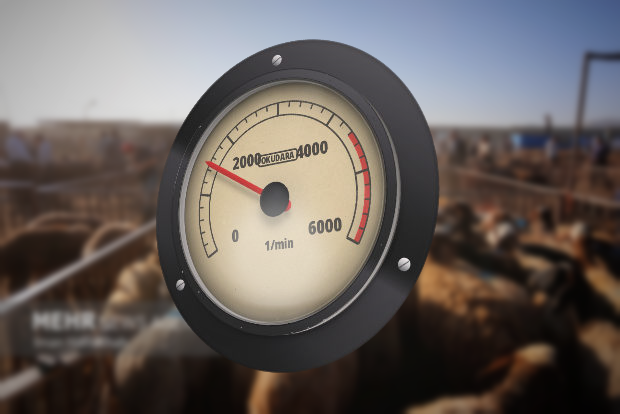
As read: 1500; rpm
